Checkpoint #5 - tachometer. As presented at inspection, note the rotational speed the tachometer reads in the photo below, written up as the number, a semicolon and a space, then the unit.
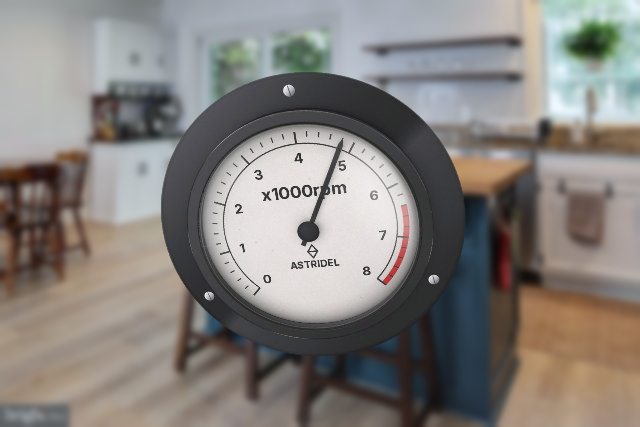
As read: 4800; rpm
